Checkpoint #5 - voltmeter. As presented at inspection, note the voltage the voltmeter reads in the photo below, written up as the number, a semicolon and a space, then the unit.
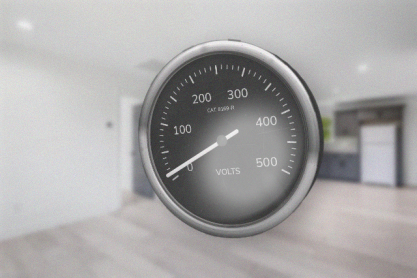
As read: 10; V
